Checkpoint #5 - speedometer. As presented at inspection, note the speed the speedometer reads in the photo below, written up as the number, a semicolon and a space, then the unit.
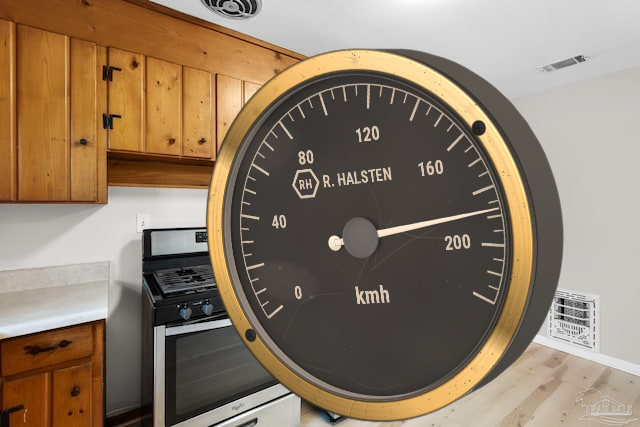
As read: 187.5; km/h
